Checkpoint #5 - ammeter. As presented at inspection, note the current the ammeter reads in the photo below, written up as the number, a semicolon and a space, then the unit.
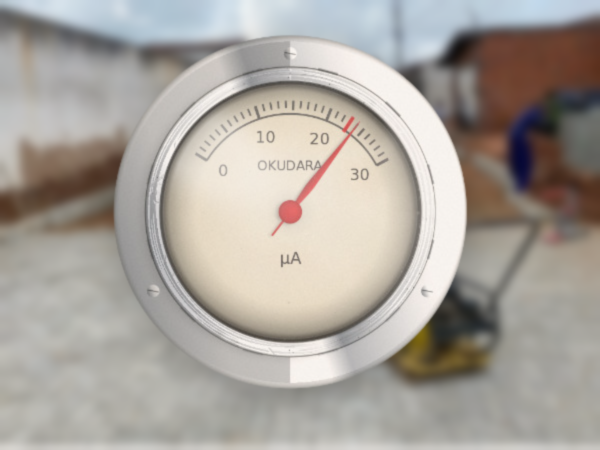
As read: 24; µA
